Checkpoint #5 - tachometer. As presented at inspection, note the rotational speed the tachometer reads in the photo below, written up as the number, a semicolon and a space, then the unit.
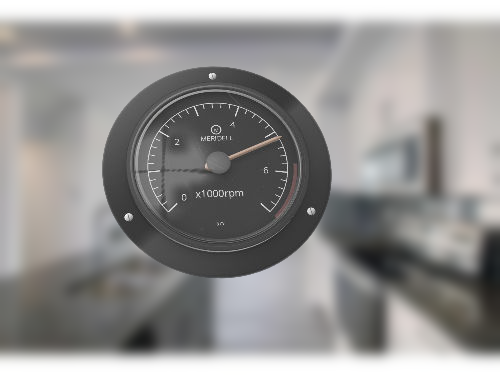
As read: 5200; rpm
